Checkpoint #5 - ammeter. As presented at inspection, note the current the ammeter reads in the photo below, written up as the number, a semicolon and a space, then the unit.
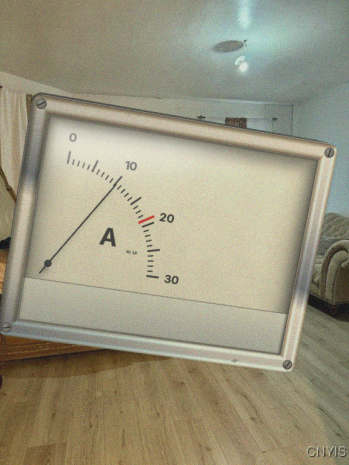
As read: 10; A
